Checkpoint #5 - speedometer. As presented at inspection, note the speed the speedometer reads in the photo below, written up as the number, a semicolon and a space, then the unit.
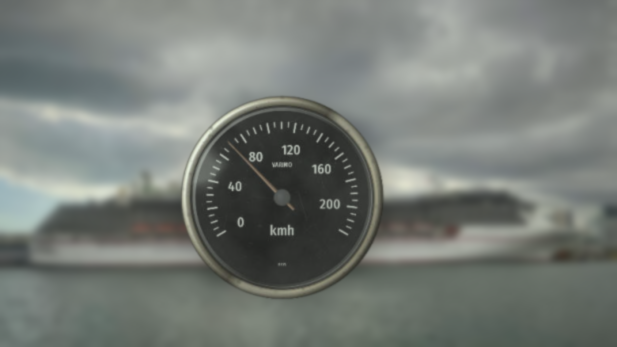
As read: 70; km/h
